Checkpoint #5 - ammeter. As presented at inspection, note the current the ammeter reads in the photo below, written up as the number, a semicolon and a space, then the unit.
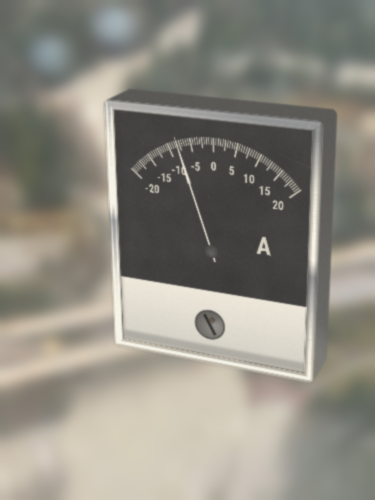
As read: -7.5; A
